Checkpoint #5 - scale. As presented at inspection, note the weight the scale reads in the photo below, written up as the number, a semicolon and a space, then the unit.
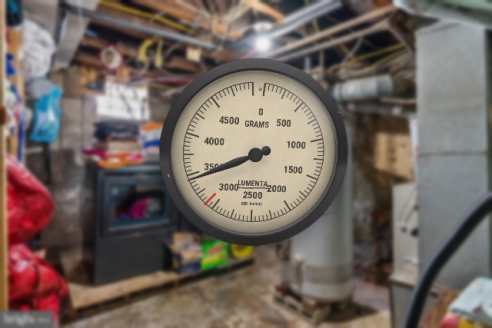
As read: 3450; g
